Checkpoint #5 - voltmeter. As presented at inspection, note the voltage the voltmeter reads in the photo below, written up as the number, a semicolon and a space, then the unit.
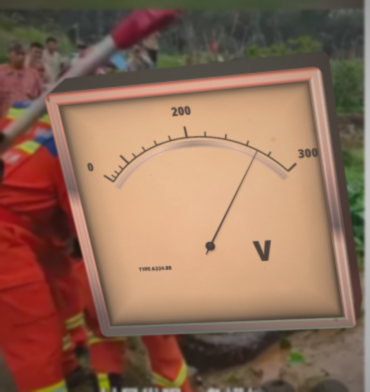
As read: 270; V
